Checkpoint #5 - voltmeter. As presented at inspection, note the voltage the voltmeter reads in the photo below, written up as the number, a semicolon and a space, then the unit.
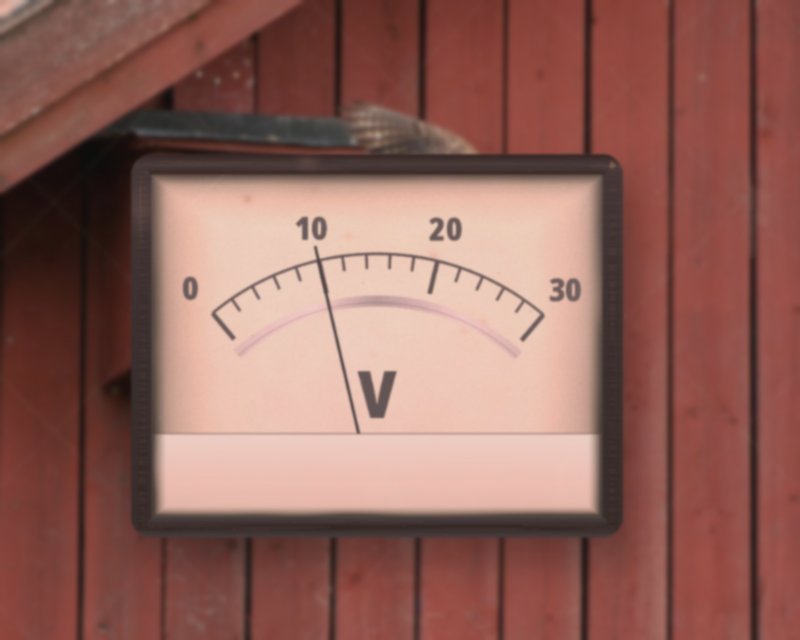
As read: 10; V
